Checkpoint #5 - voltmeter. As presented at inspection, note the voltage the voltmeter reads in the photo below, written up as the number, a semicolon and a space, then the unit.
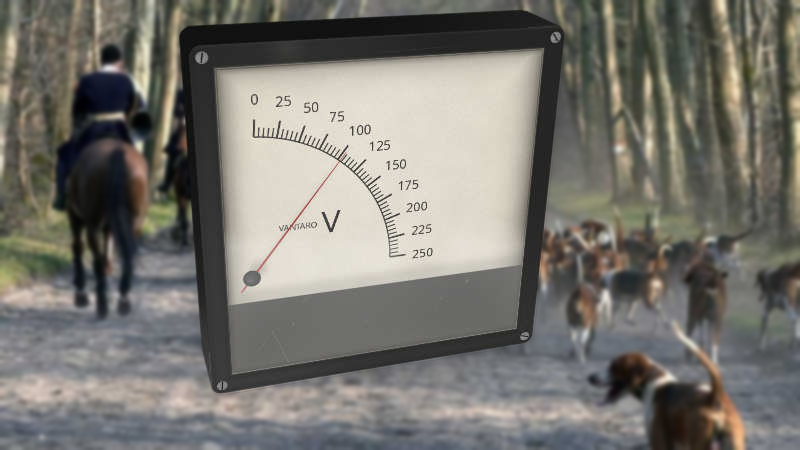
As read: 100; V
